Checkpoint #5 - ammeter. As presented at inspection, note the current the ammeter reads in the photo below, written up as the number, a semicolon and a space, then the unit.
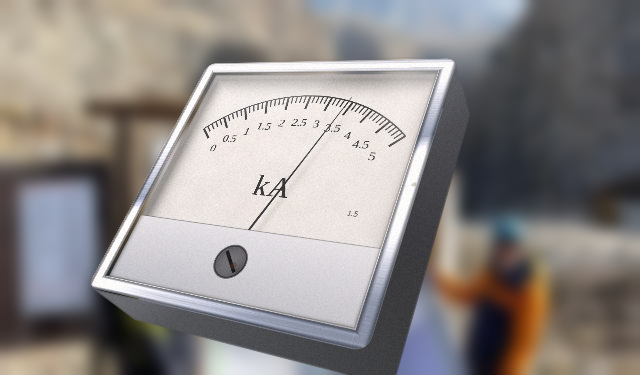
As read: 3.5; kA
